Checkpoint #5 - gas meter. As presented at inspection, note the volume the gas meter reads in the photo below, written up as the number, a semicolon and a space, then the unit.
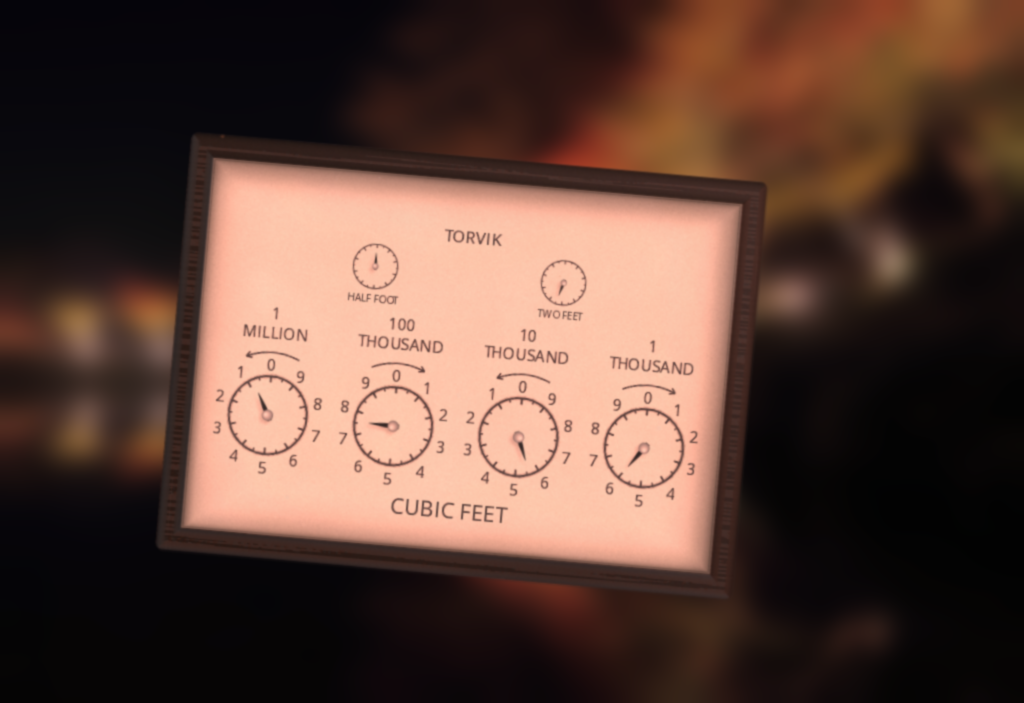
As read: 75600; ft³
